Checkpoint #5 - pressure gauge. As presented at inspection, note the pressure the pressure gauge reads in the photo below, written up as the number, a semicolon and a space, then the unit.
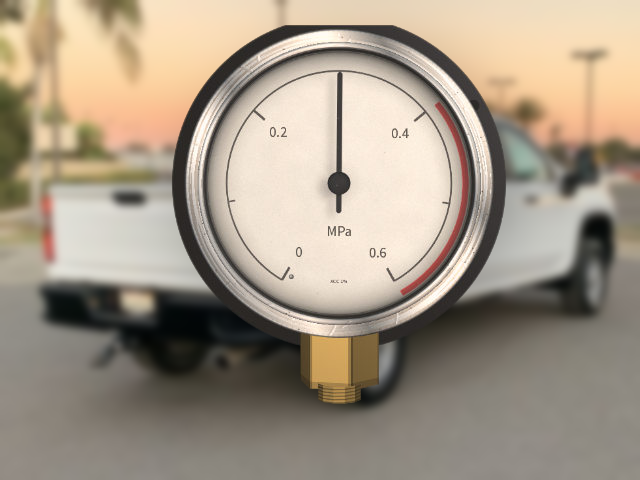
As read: 0.3; MPa
